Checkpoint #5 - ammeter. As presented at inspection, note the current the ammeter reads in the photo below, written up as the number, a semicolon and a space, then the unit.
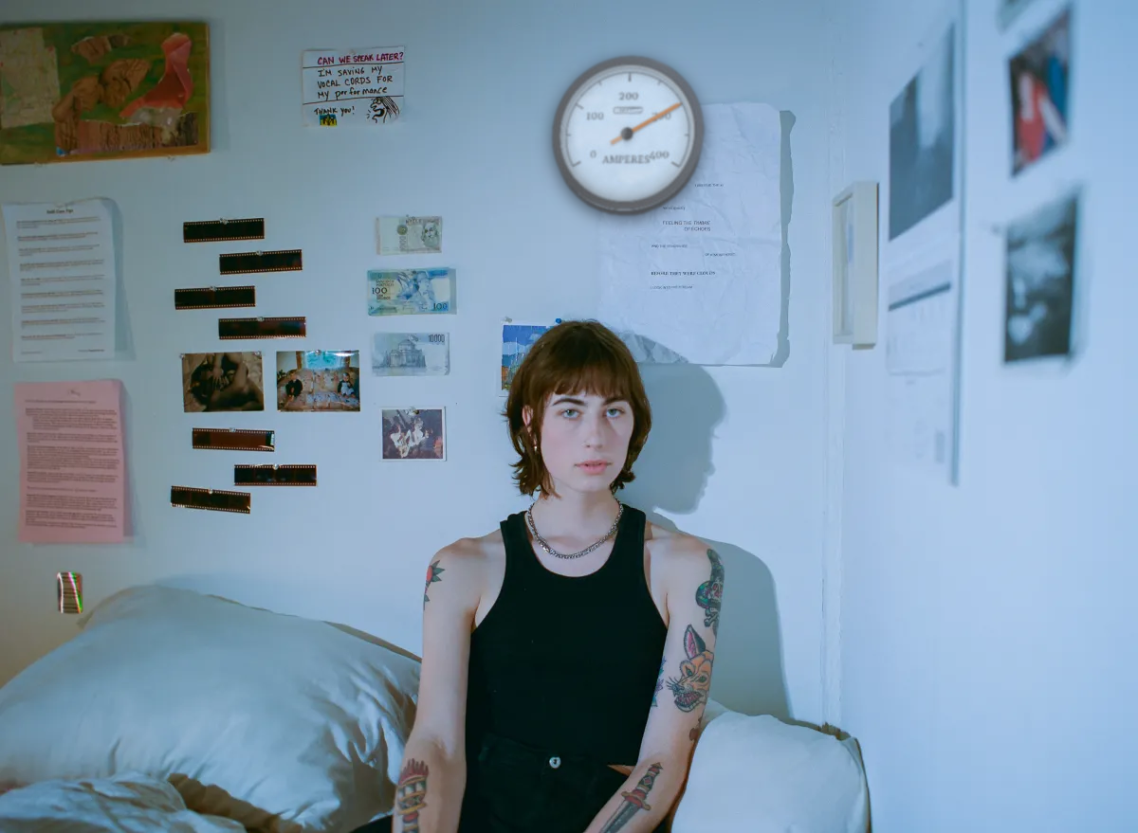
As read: 300; A
